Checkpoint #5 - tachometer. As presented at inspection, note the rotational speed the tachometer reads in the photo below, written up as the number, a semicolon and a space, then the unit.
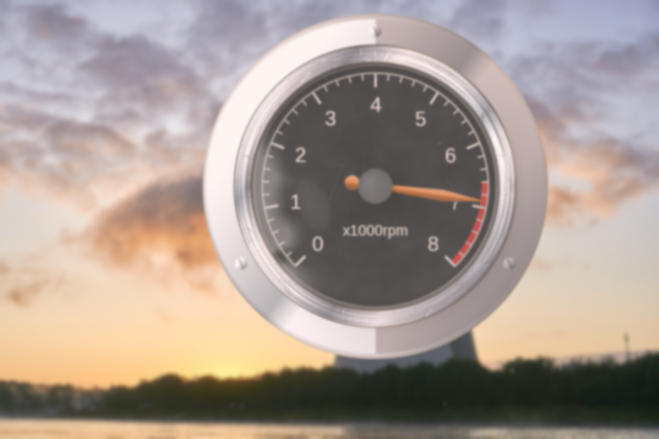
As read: 6900; rpm
